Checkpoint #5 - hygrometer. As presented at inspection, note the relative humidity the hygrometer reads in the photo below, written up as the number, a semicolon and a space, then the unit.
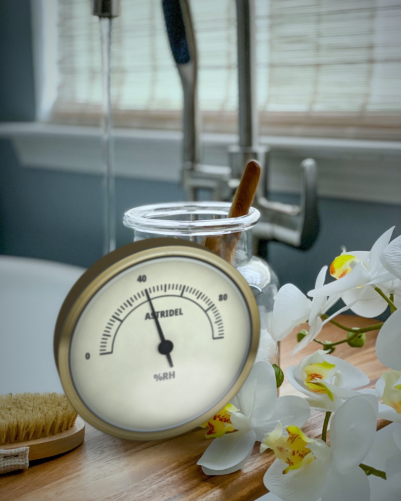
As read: 40; %
